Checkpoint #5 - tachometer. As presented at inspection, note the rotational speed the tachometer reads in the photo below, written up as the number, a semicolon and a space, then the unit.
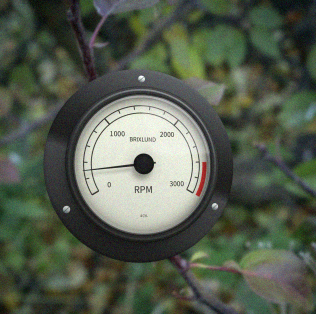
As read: 300; rpm
